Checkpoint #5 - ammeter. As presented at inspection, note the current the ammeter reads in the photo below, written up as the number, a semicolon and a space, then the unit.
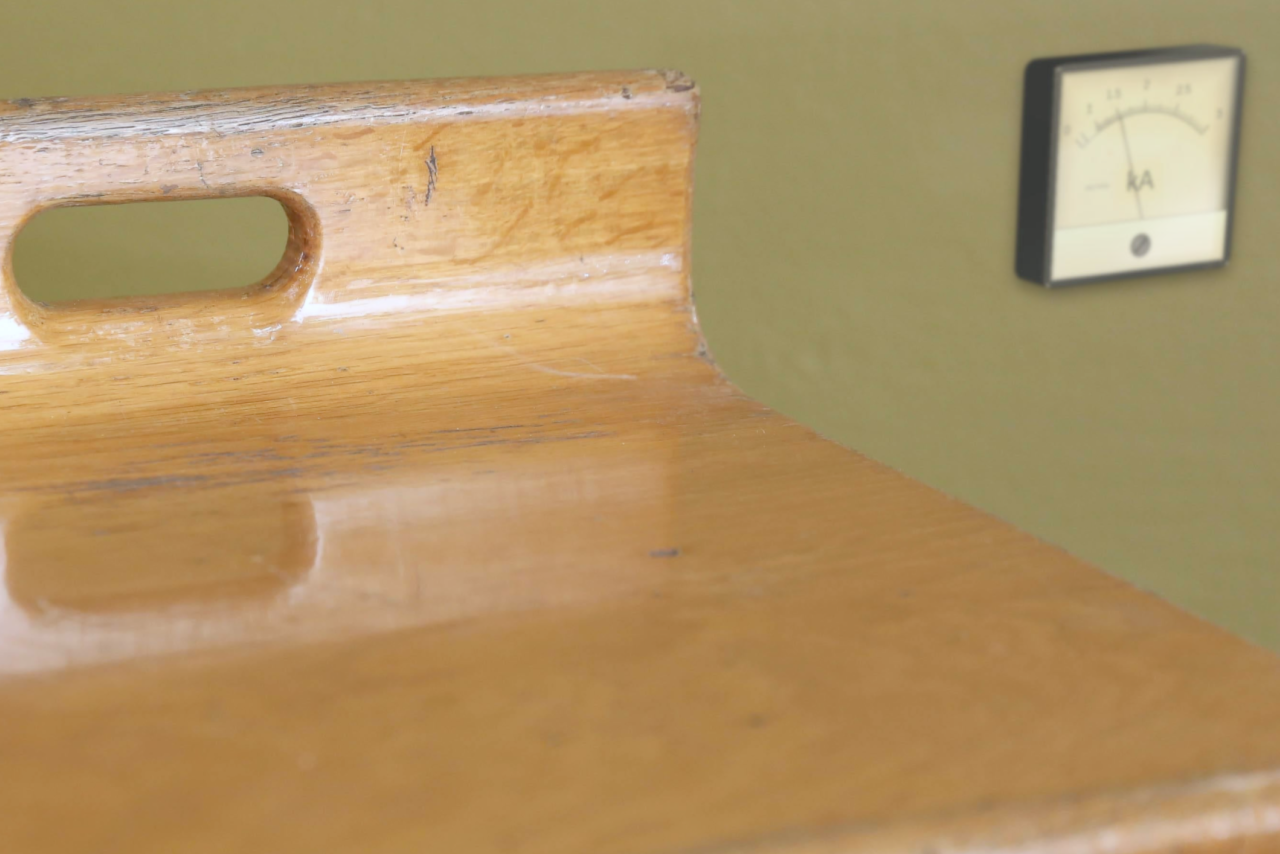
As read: 1.5; kA
